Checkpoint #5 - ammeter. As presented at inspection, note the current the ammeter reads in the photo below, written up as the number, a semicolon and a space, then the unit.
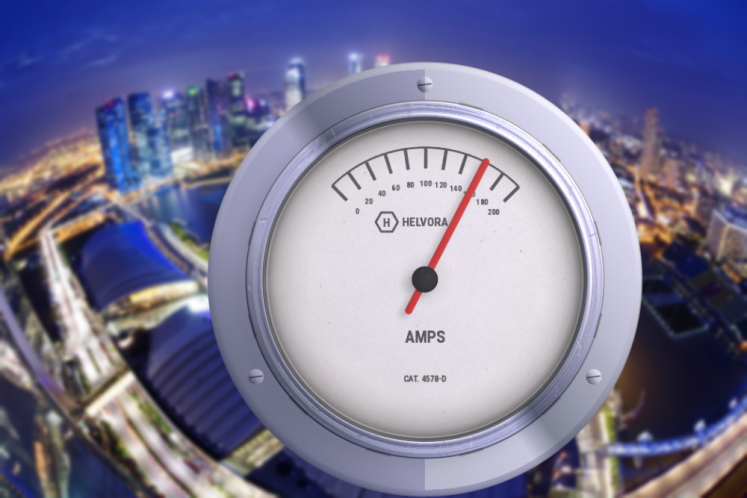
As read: 160; A
